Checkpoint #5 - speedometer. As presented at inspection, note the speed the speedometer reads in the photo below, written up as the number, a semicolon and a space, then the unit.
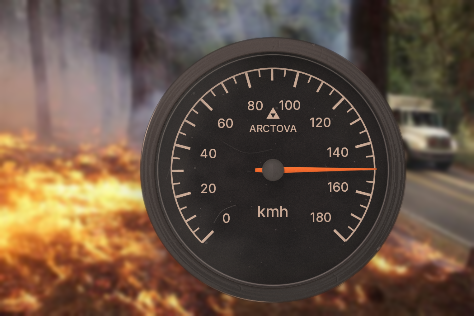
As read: 150; km/h
